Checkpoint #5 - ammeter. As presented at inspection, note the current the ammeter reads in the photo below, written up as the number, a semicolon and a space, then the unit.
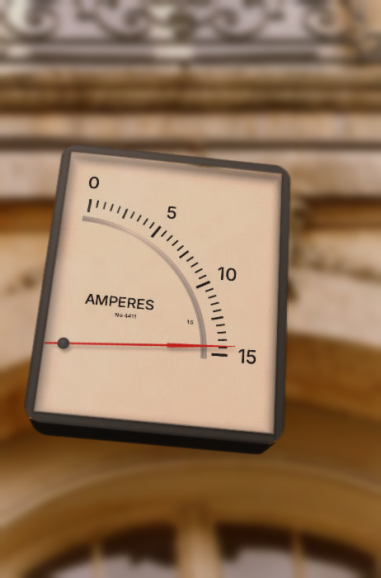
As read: 14.5; A
